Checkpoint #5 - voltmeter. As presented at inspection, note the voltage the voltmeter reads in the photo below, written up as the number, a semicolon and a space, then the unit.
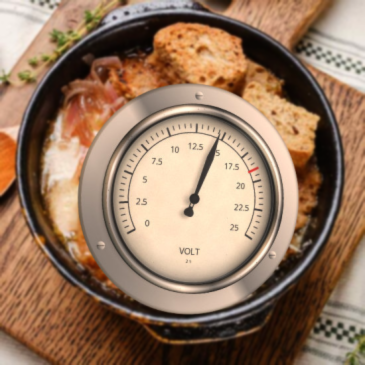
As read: 14.5; V
